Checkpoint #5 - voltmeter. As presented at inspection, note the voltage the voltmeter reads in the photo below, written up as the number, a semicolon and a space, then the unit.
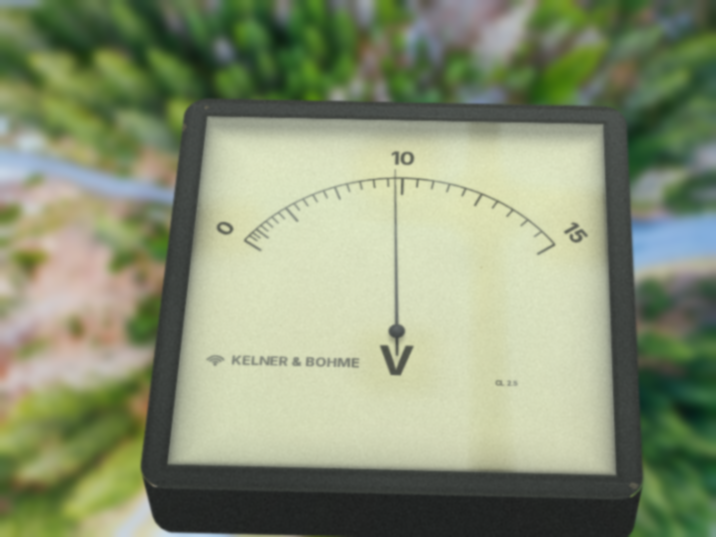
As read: 9.75; V
